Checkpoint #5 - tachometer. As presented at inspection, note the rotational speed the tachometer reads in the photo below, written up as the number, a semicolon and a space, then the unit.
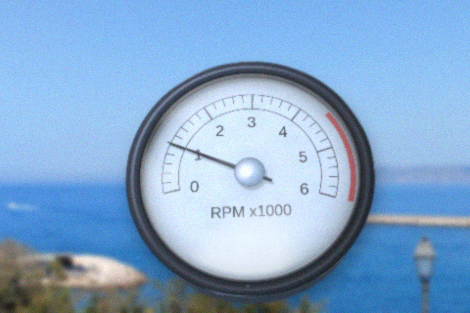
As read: 1000; rpm
